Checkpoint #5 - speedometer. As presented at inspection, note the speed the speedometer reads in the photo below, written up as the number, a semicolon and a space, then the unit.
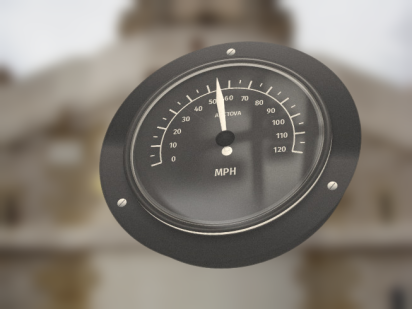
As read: 55; mph
